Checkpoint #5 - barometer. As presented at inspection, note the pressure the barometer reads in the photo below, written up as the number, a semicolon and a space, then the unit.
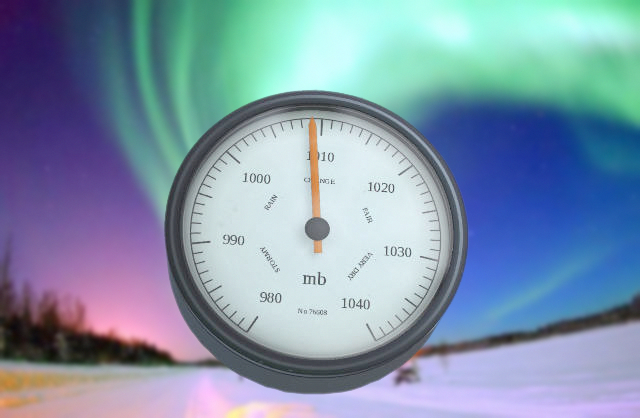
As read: 1009; mbar
